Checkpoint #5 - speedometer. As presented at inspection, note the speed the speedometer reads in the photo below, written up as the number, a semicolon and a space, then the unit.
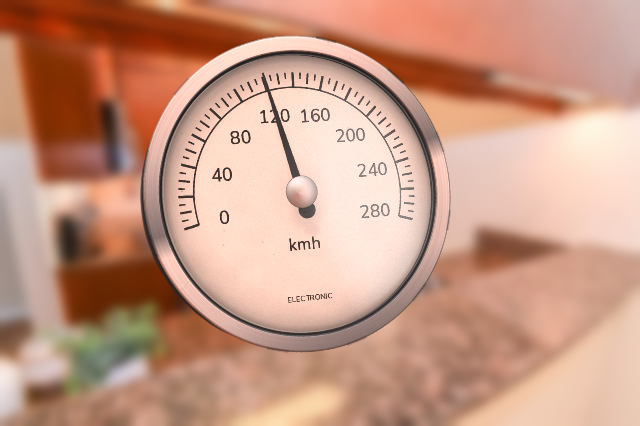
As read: 120; km/h
